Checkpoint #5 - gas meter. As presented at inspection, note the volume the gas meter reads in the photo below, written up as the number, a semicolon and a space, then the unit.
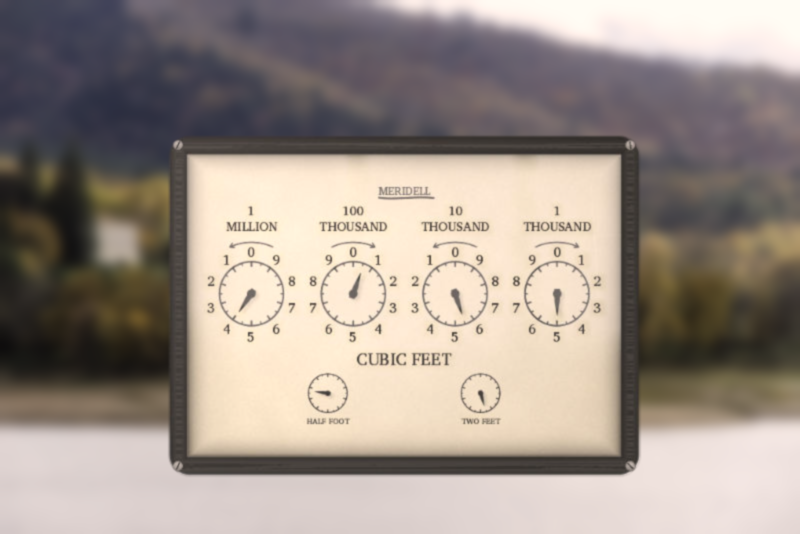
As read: 405500; ft³
